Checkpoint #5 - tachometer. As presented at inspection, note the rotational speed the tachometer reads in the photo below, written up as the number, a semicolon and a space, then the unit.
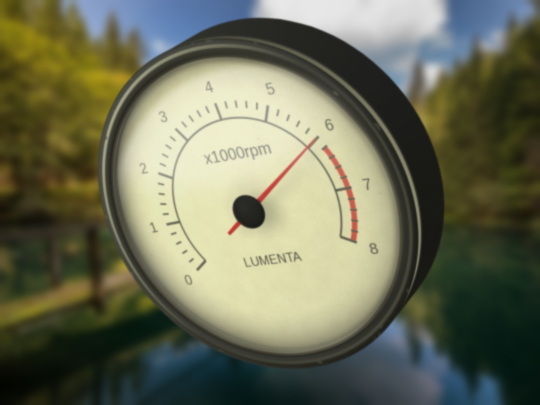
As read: 6000; rpm
